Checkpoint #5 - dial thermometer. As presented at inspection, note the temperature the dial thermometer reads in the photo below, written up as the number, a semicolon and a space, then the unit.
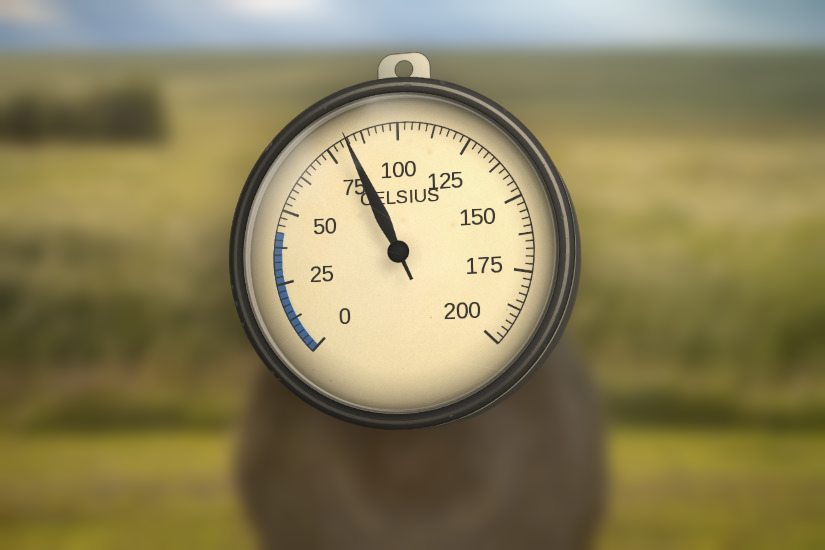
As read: 82.5; °C
